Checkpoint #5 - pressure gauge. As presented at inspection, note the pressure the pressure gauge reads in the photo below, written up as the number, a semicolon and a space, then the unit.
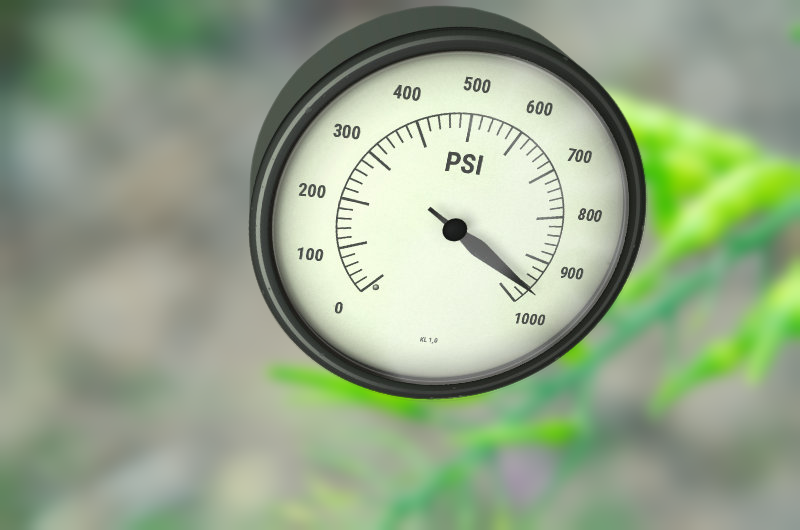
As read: 960; psi
